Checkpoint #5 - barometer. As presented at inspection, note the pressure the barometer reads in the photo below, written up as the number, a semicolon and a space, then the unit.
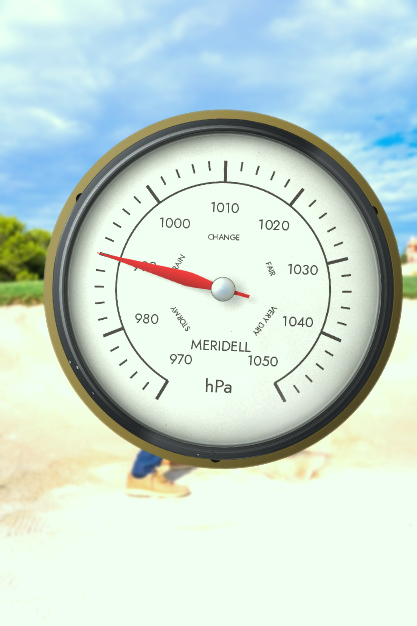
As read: 990; hPa
